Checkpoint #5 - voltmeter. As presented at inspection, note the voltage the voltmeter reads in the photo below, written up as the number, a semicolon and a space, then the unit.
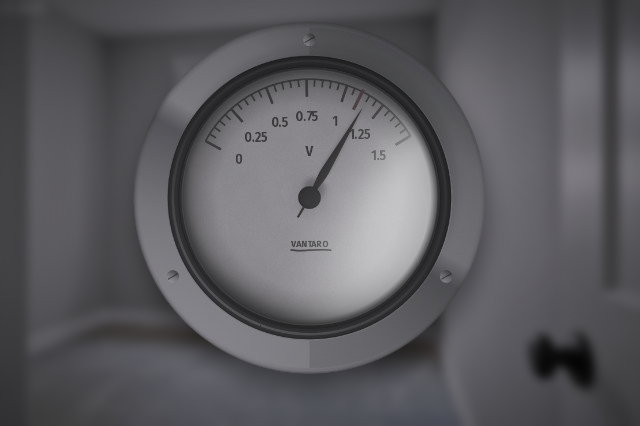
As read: 1.15; V
